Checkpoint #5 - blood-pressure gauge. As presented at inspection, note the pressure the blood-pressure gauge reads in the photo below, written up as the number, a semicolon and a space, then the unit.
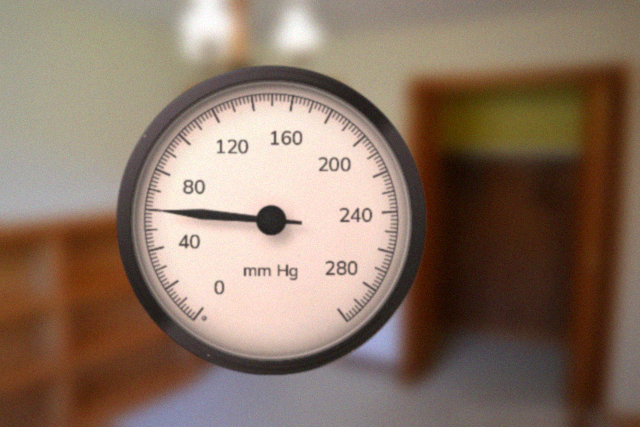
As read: 60; mmHg
